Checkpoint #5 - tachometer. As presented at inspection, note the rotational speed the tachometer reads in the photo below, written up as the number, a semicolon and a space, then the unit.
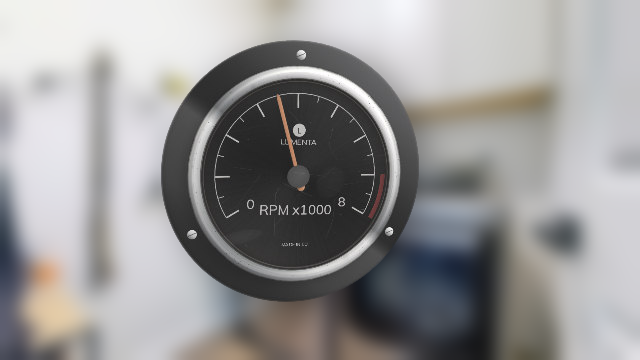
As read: 3500; rpm
